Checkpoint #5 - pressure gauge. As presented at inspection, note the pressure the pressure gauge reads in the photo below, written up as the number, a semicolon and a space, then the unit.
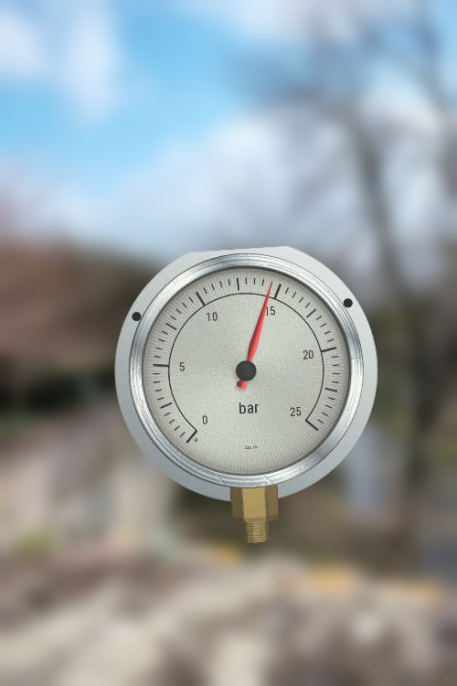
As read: 14.5; bar
